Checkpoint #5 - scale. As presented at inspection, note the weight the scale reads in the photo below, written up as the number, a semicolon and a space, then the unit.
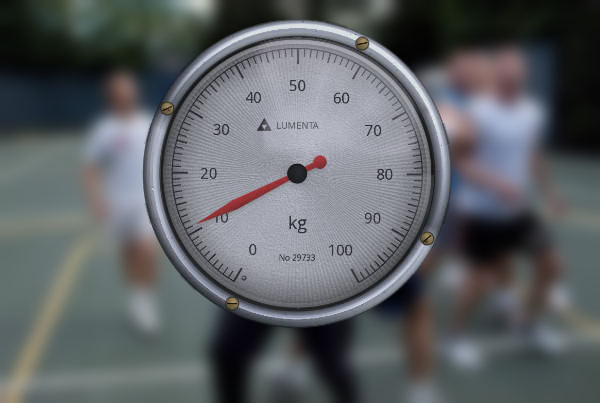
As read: 11; kg
